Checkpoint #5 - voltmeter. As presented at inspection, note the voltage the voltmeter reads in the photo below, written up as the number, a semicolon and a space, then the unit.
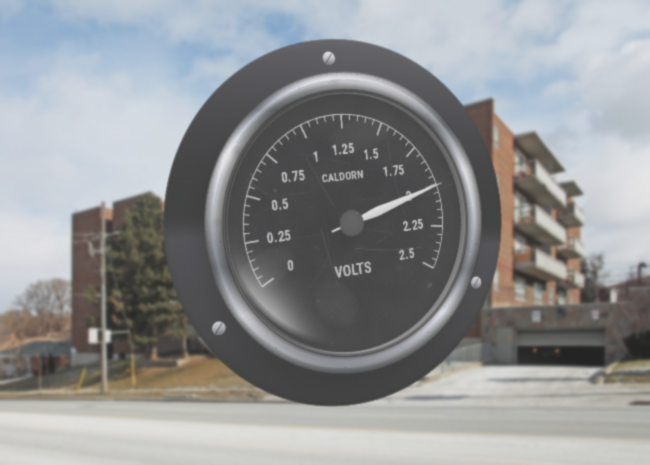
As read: 2; V
